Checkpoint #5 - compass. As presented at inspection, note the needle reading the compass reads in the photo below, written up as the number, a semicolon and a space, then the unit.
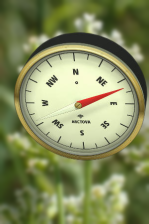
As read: 67.5; °
